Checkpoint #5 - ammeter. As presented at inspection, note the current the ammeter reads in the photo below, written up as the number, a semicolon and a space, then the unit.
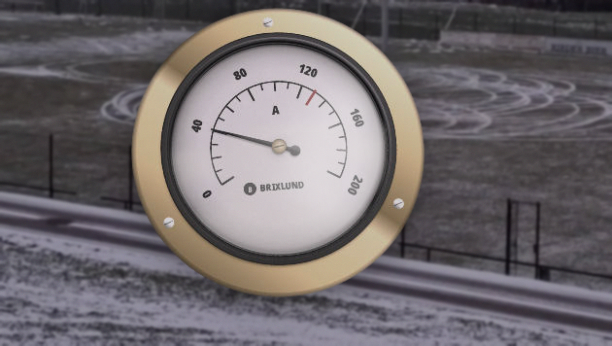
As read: 40; A
